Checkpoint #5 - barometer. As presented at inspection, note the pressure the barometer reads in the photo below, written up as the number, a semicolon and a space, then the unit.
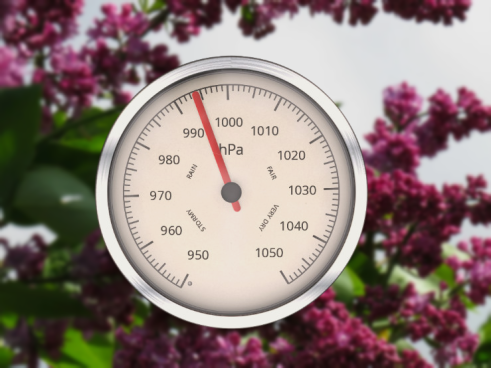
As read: 994; hPa
